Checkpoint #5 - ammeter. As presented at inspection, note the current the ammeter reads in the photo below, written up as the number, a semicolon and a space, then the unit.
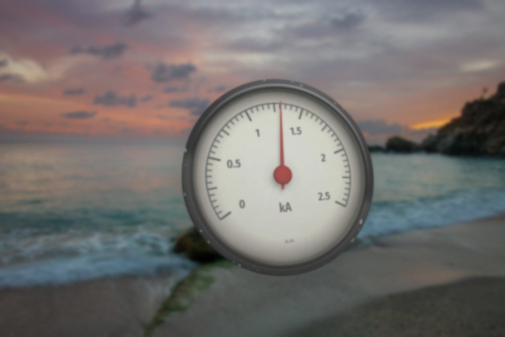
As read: 1.3; kA
